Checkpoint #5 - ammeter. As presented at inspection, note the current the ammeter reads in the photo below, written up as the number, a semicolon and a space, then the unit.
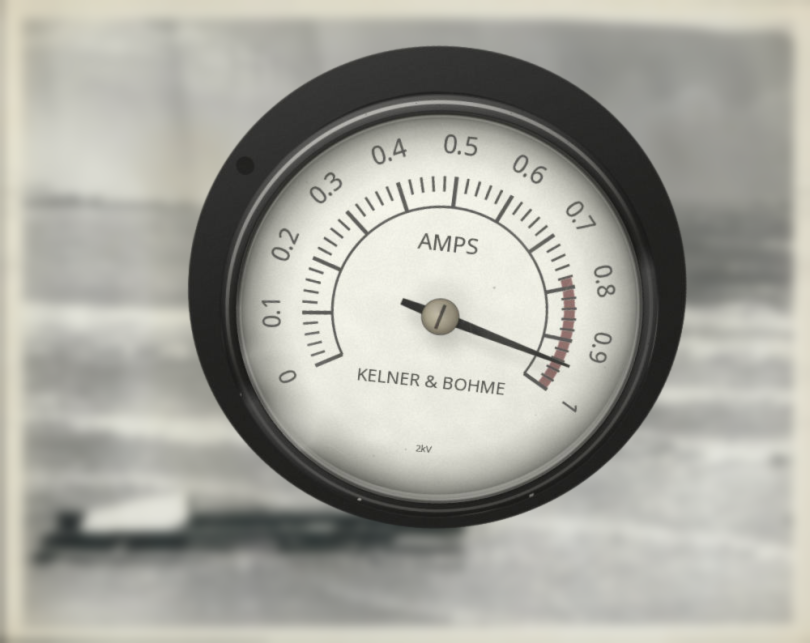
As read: 0.94; A
